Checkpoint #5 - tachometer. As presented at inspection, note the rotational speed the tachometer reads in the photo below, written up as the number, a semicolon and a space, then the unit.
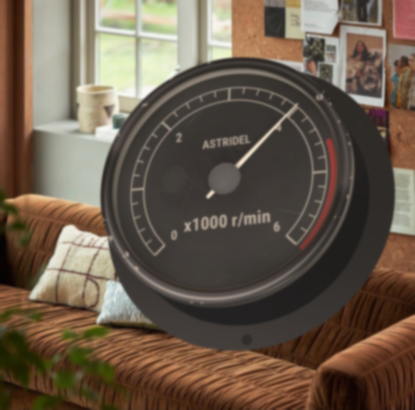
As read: 4000; rpm
